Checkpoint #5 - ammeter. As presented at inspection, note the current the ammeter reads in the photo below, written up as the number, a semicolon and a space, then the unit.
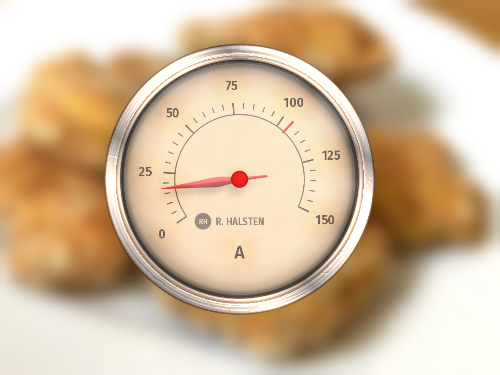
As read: 17.5; A
